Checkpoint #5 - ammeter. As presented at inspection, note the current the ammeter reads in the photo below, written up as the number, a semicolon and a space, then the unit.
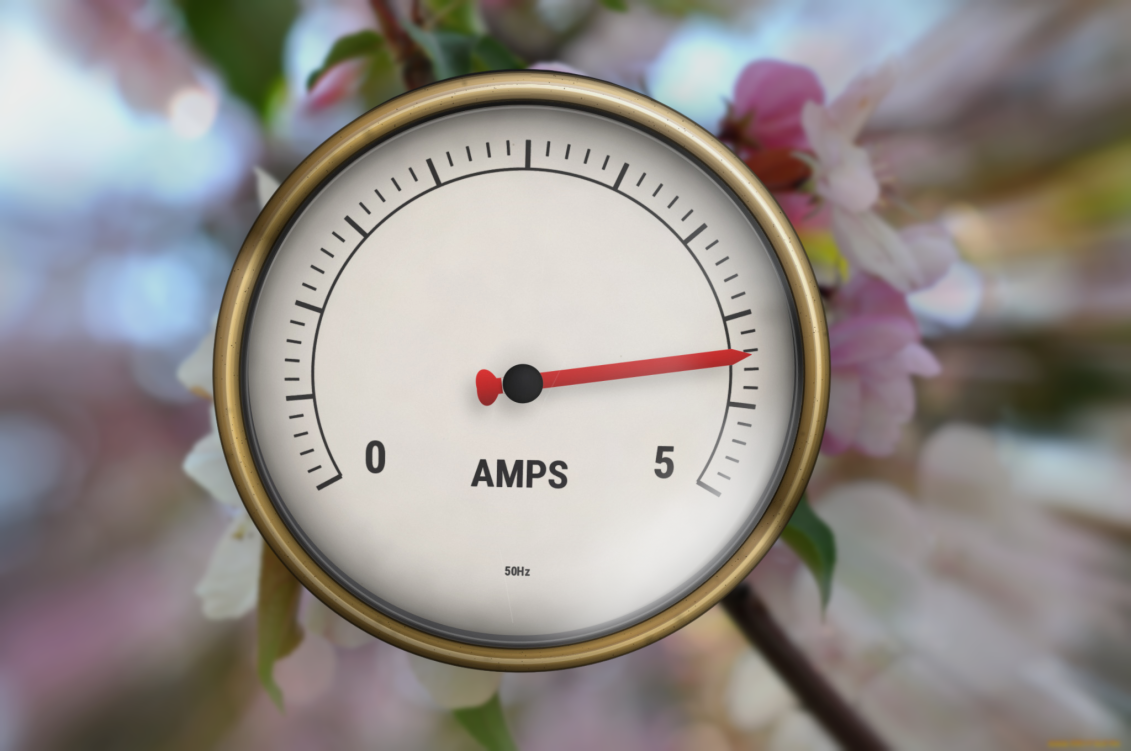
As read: 4.2; A
